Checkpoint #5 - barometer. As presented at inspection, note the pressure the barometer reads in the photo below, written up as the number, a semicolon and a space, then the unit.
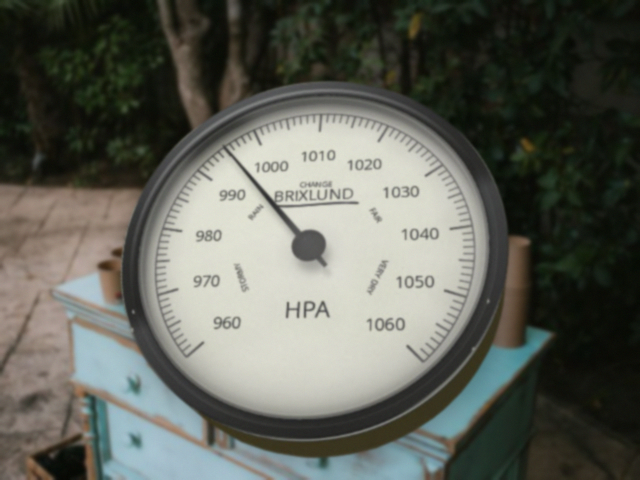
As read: 995; hPa
